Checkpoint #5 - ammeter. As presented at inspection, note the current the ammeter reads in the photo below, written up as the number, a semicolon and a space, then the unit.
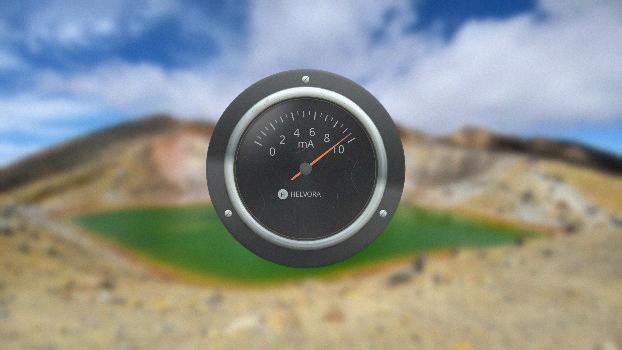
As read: 9.5; mA
